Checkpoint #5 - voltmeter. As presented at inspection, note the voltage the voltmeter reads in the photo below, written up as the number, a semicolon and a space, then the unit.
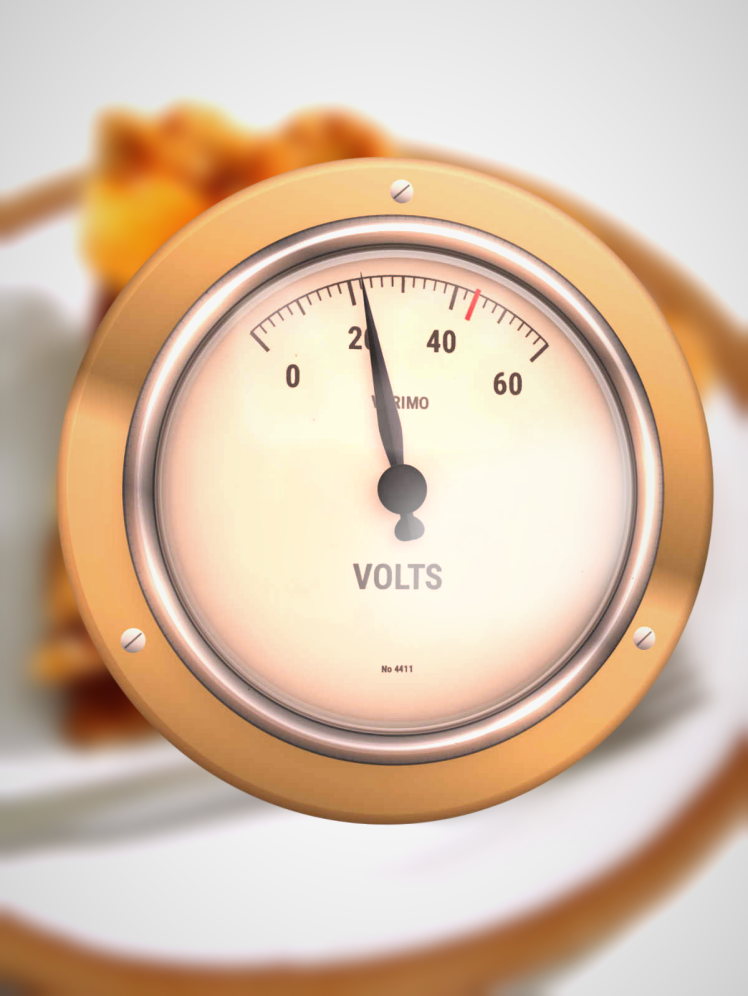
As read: 22; V
